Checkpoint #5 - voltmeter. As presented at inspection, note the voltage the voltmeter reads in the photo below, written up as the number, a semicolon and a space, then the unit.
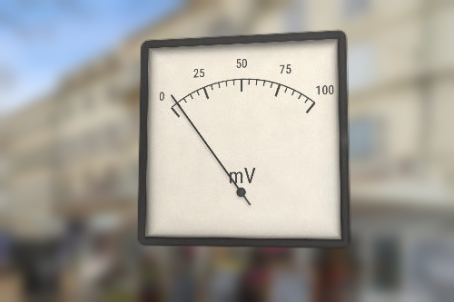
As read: 5; mV
